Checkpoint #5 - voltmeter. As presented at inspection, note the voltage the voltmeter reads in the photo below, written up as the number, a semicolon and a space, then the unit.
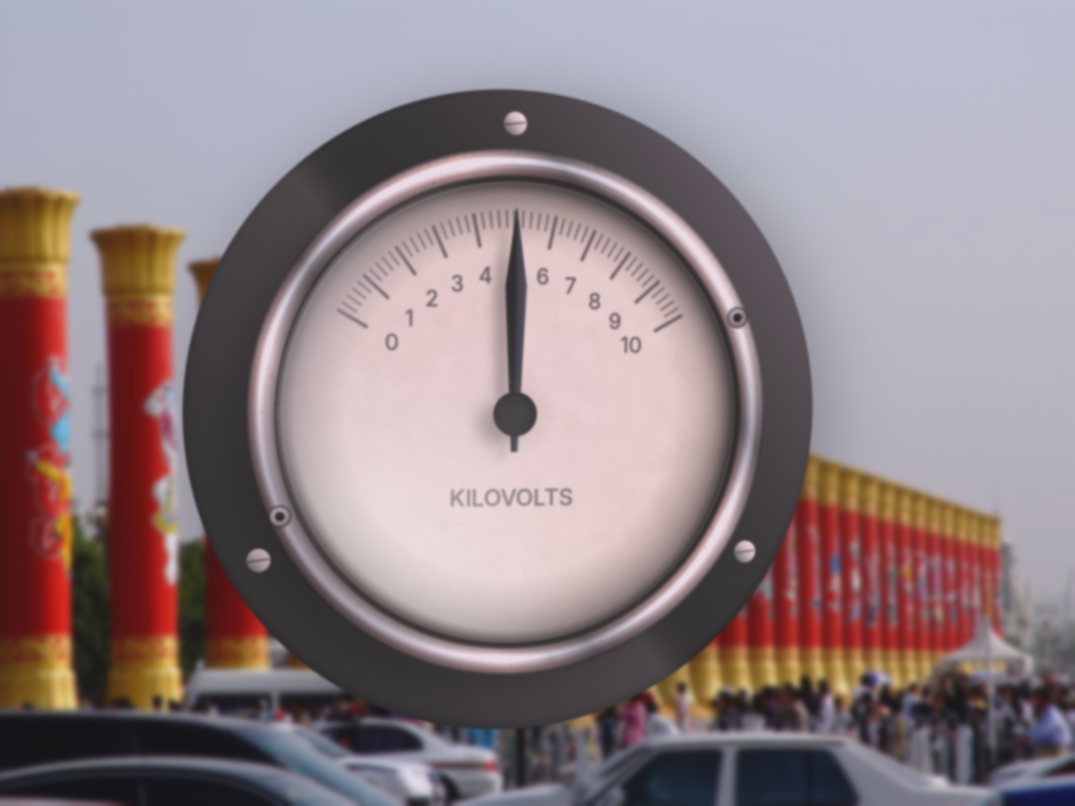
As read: 5; kV
